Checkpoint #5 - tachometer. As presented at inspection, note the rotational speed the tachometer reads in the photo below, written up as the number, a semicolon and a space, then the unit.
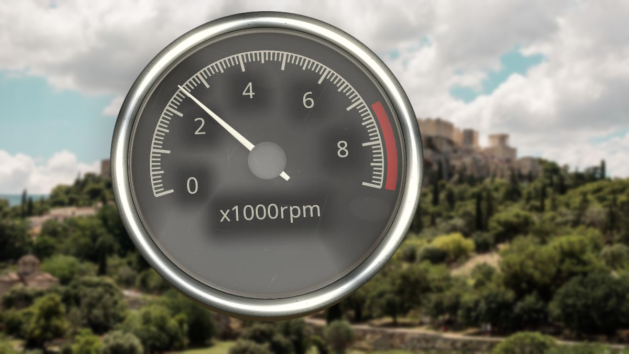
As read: 2500; rpm
